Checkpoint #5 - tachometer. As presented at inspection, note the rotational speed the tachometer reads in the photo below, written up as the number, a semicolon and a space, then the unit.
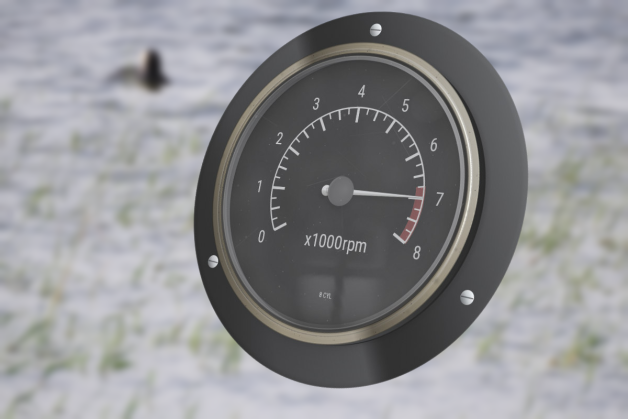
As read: 7000; rpm
